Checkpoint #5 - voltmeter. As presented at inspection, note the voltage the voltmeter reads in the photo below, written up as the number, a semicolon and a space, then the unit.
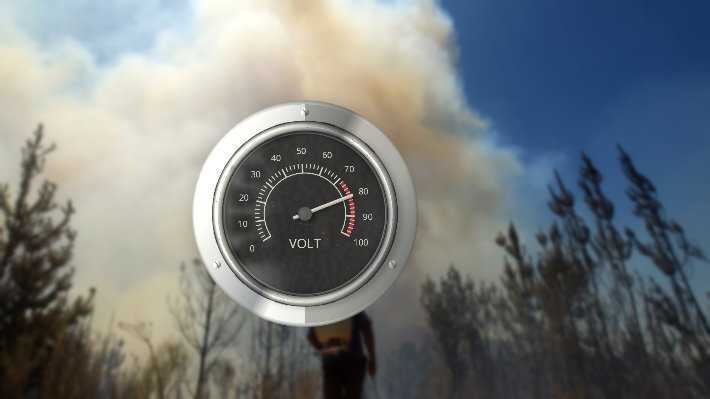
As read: 80; V
